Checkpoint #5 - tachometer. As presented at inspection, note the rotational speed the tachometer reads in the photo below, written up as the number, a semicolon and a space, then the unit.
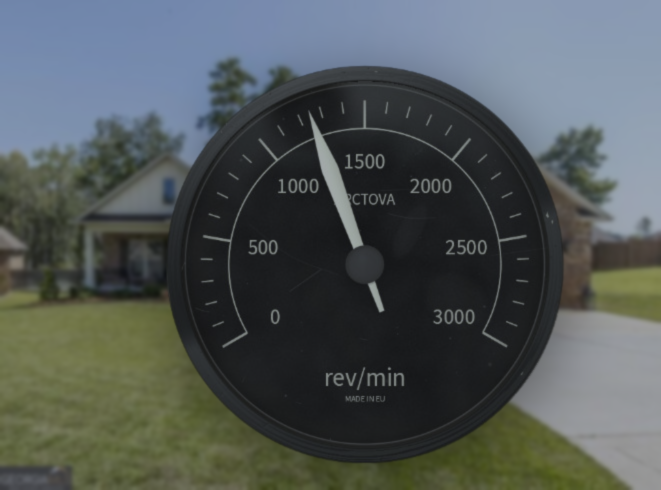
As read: 1250; rpm
